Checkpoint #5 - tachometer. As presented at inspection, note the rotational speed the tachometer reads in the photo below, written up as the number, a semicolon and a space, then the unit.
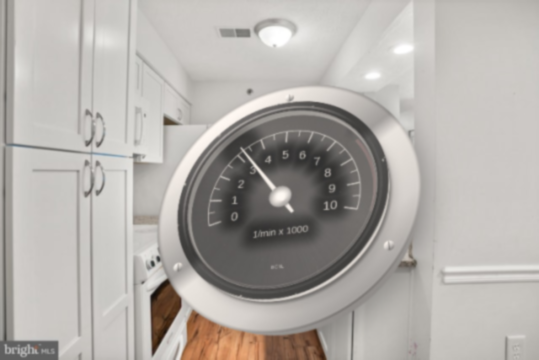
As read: 3250; rpm
